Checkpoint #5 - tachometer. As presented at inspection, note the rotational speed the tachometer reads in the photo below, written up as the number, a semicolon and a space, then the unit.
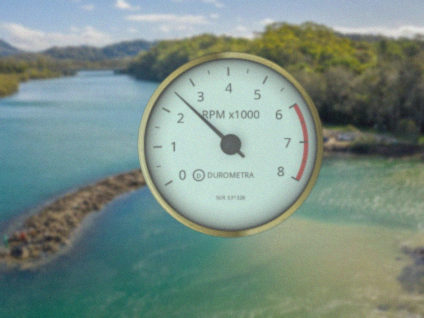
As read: 2500; rpm
